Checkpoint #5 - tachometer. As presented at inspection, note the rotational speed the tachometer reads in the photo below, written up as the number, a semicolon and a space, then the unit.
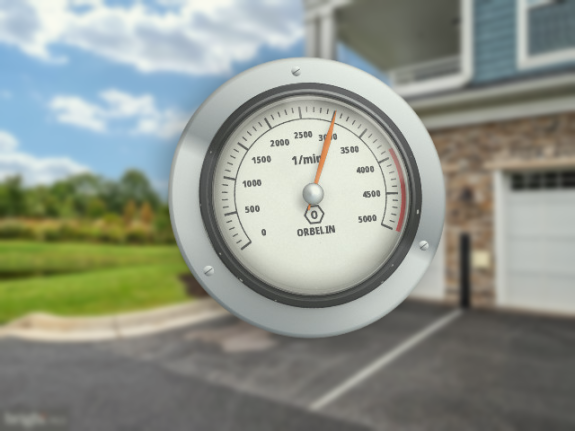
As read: 3000; rpm
